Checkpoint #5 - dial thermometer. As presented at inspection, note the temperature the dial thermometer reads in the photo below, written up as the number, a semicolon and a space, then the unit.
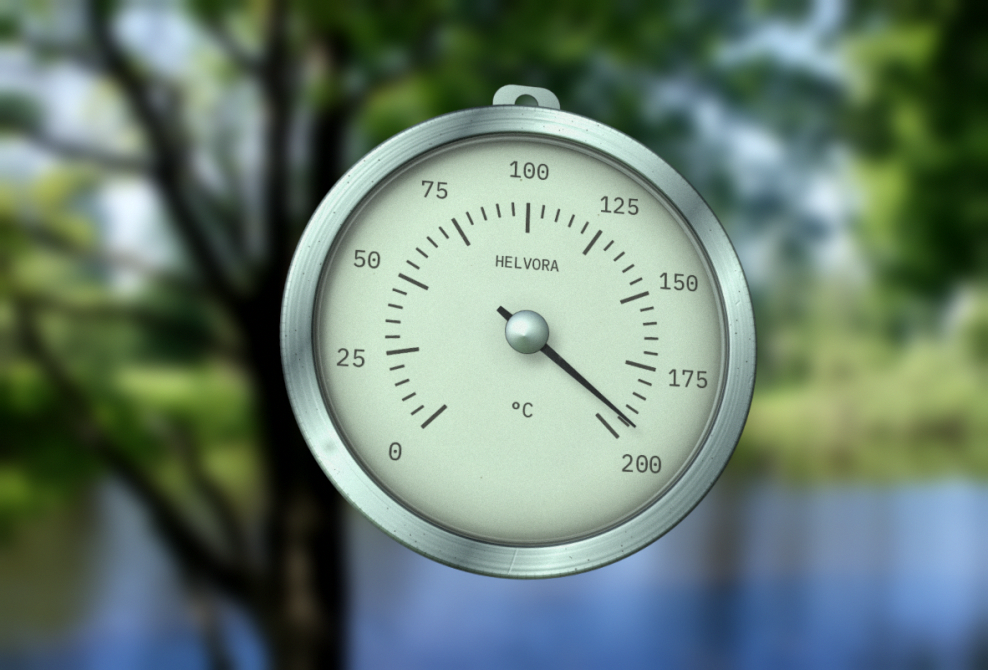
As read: 195; °C
